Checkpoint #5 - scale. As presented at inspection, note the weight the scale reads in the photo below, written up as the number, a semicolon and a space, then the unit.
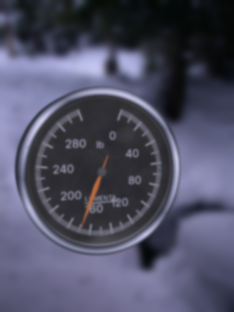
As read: 170; lb
